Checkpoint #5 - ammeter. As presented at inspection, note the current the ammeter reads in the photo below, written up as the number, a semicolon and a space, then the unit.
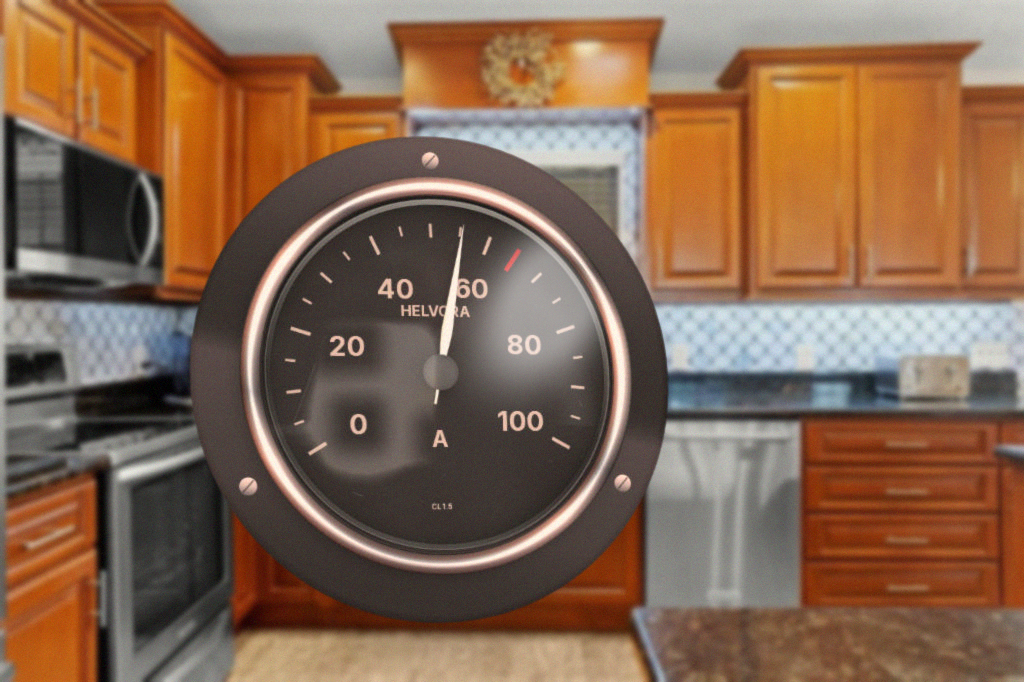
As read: 55; A
